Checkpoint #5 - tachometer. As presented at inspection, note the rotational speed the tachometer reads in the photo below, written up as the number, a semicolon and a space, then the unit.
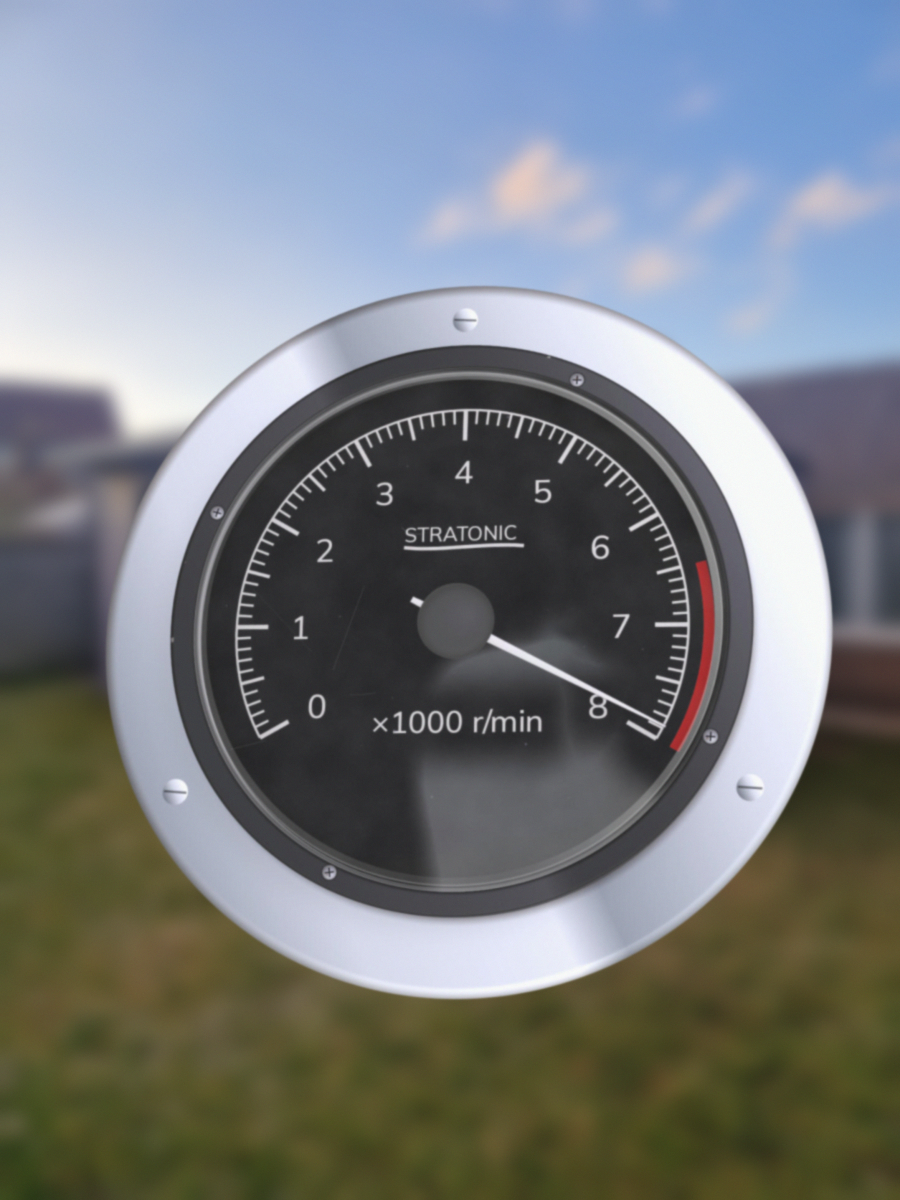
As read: 7900; rpm
